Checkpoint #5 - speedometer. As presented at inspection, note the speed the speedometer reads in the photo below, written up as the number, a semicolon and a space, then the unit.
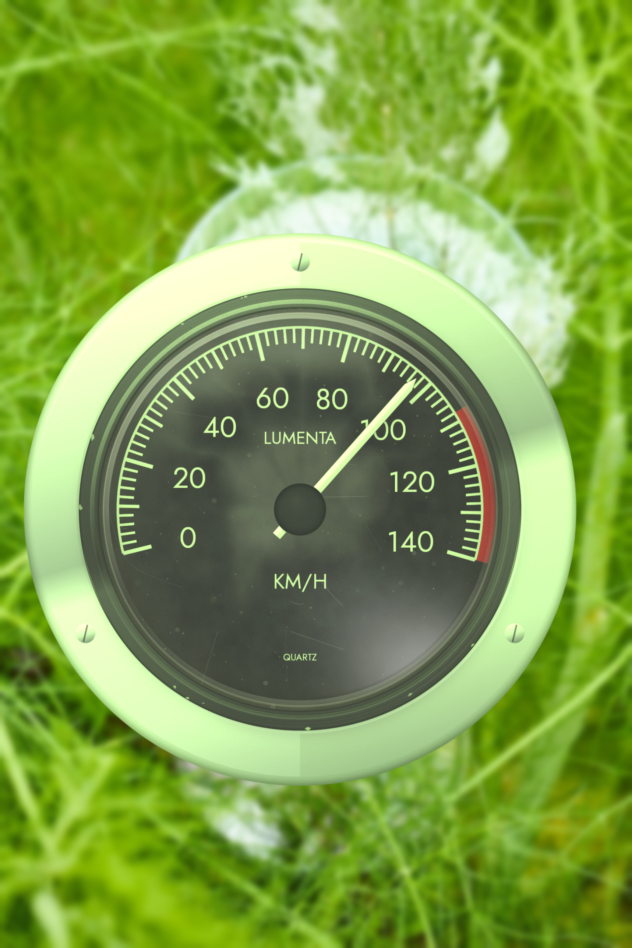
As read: 97; km/h
